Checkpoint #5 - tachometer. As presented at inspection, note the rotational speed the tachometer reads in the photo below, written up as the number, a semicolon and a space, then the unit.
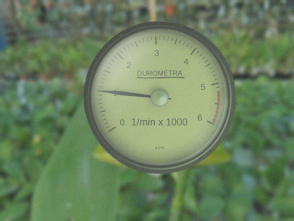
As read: 1000; rpm
